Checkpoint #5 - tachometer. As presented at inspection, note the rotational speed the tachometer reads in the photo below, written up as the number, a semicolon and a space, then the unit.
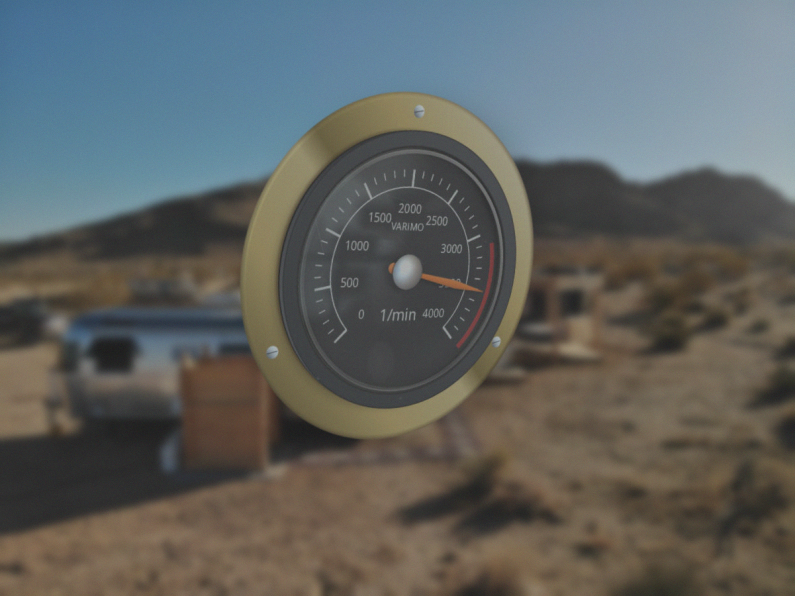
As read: 3500; rpm
